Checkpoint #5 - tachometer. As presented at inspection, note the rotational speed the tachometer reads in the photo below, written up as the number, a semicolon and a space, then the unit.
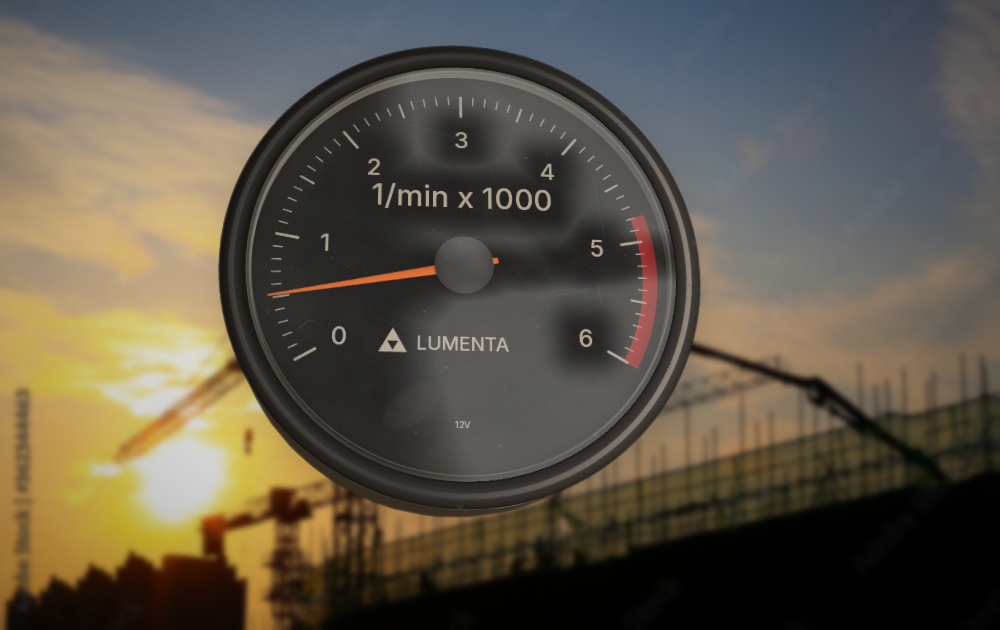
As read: 500; rpm
